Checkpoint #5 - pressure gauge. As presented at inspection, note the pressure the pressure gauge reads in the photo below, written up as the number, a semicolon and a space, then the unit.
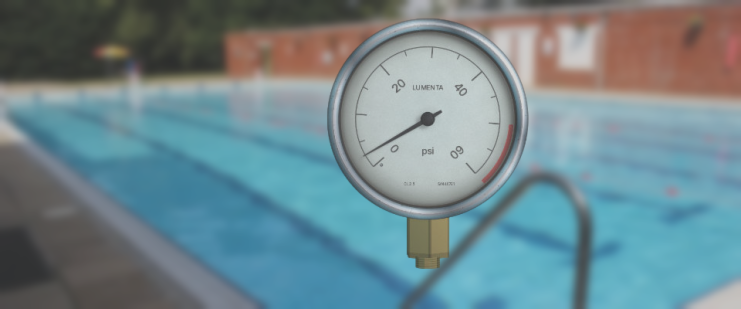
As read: 2.5; psi
